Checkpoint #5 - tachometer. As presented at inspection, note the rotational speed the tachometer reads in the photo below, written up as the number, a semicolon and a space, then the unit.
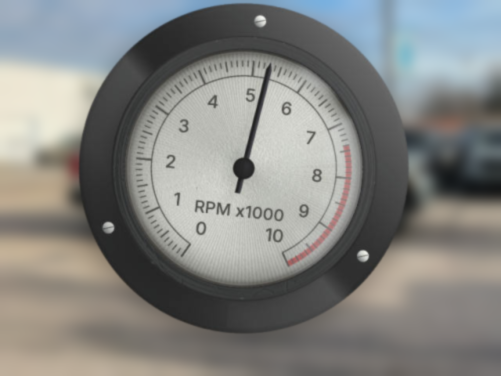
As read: 5300; rpm
